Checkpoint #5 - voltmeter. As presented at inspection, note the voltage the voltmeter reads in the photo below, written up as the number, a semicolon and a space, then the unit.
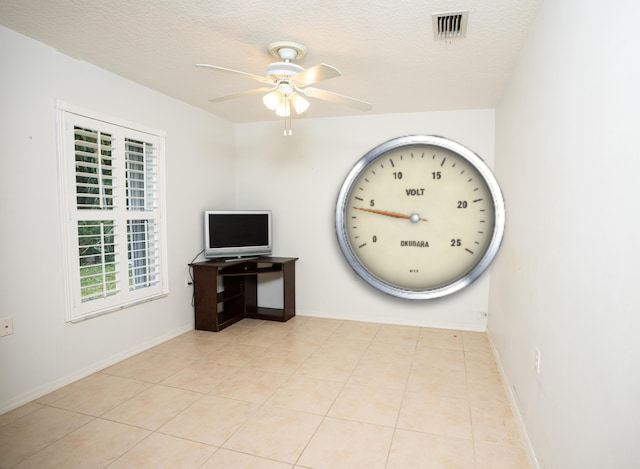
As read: 4; V
